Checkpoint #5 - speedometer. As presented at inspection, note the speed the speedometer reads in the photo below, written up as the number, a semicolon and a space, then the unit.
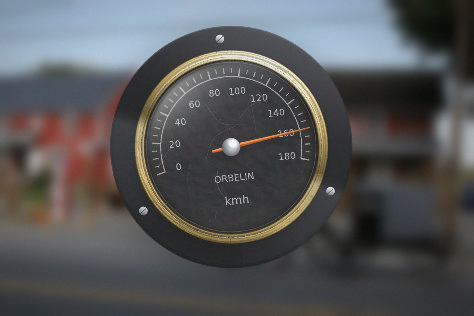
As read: 160; km/h
